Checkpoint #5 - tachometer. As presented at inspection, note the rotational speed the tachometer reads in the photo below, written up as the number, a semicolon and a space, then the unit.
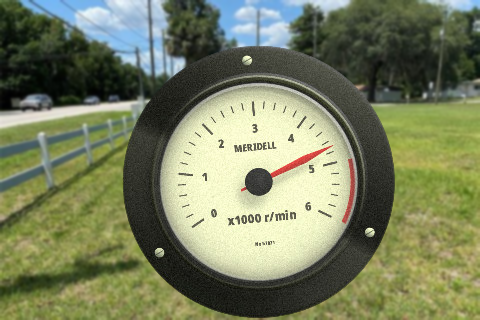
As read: 4700; rpm
